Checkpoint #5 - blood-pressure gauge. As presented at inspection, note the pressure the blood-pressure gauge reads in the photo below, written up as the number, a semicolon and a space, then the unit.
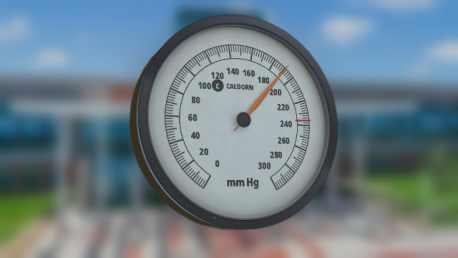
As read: 190; mmHg
